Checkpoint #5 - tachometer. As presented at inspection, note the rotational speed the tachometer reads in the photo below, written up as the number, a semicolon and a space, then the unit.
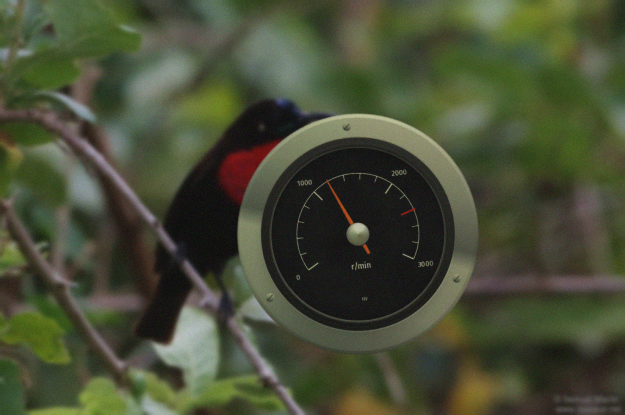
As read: 1200; rpm
